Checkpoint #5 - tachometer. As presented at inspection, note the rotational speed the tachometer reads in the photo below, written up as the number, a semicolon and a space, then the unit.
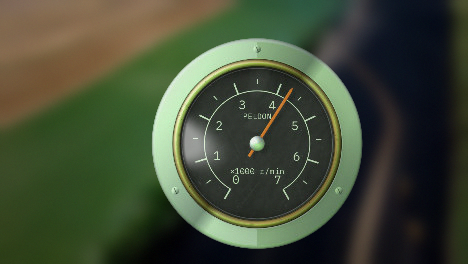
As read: 4250; rpm
